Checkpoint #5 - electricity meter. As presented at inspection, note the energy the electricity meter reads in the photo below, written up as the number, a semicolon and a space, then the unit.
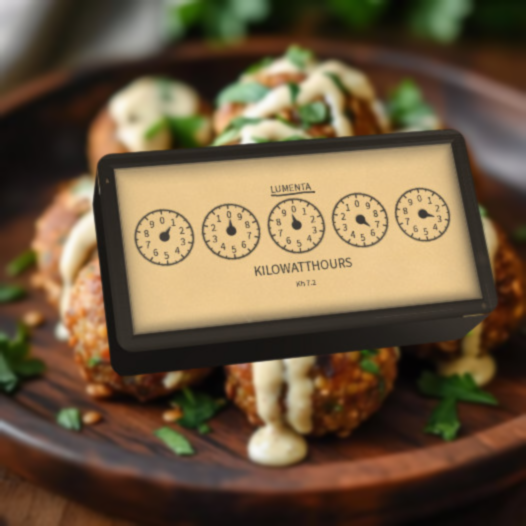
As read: 9963; kWh
